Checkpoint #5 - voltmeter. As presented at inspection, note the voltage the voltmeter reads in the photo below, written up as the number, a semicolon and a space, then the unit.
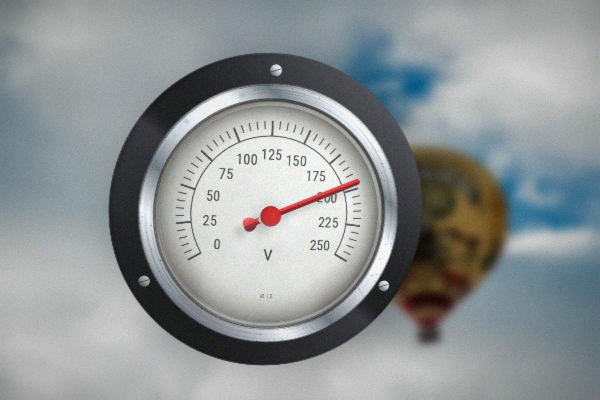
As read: 195; V
